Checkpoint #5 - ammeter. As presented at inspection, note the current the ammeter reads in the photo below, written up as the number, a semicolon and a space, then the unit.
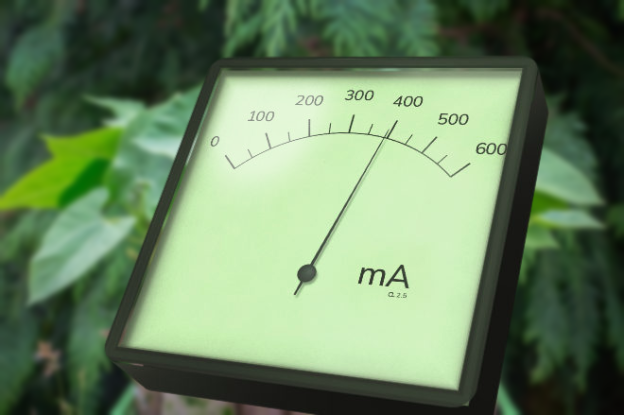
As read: 400; mA
